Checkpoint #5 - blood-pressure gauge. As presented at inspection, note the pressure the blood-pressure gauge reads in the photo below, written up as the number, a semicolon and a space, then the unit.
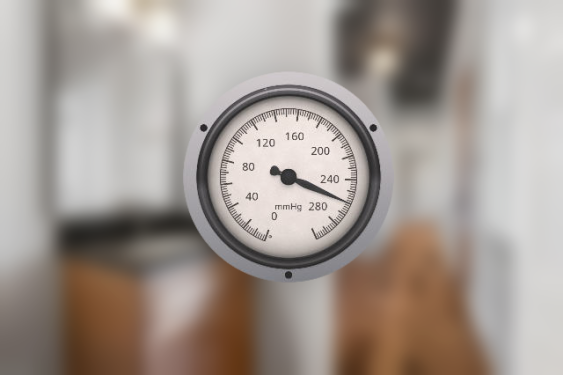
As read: 260; mmHg
